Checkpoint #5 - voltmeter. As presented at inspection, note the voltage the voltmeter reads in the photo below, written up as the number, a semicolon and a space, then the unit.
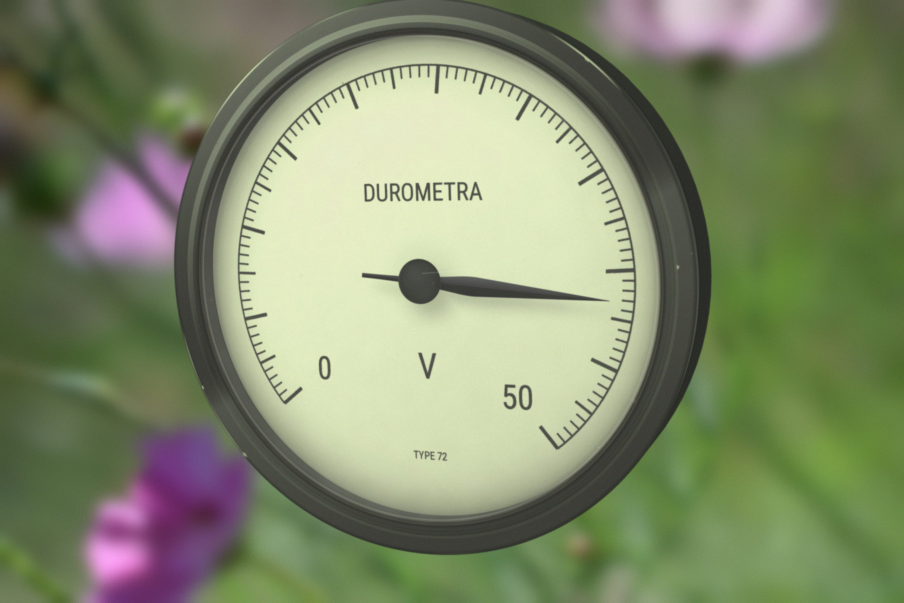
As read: 41.5; V
